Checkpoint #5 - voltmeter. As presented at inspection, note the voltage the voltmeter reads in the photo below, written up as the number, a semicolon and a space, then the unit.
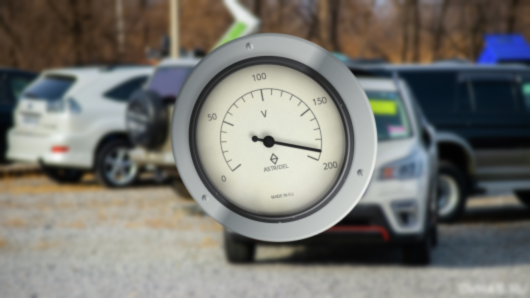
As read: 190; V
